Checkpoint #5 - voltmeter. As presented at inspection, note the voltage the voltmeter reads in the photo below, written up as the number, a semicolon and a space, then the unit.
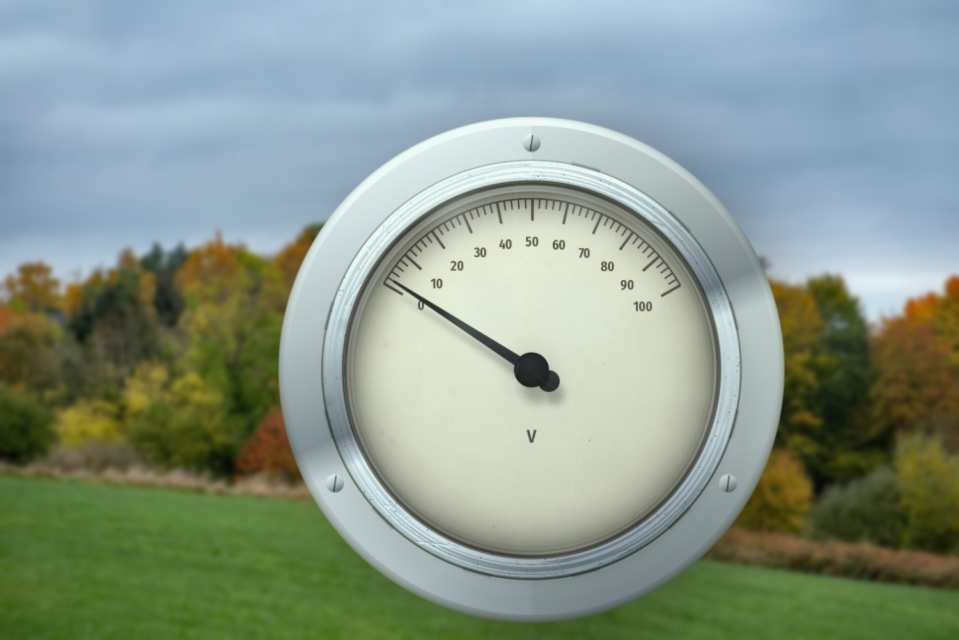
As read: 2; V
